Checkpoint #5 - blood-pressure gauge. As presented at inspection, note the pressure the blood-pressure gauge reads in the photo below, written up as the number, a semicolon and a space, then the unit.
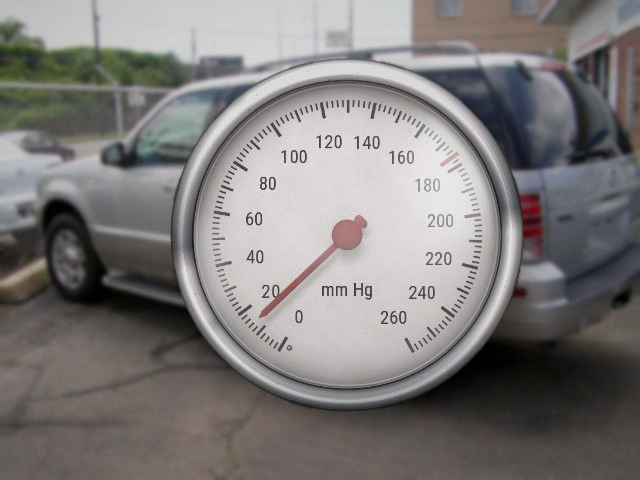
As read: 14; mmHg
